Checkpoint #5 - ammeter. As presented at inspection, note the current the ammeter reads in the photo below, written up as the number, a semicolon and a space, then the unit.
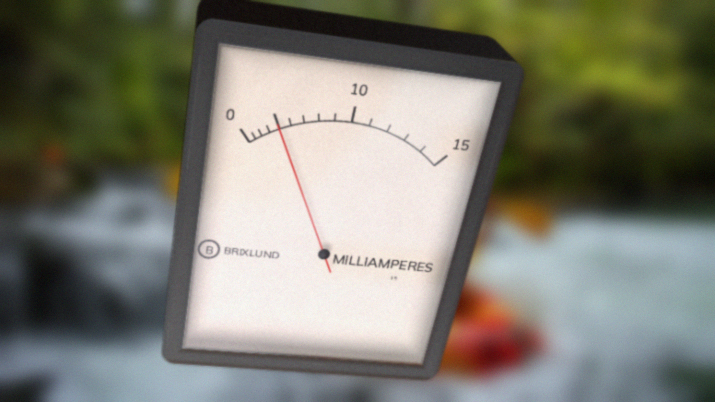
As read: 5; mA
